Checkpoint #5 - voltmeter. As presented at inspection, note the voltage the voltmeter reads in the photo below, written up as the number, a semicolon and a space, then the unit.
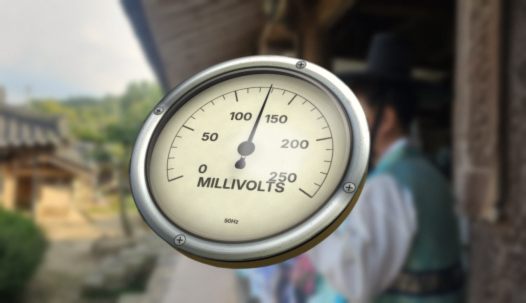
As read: 130; mV
